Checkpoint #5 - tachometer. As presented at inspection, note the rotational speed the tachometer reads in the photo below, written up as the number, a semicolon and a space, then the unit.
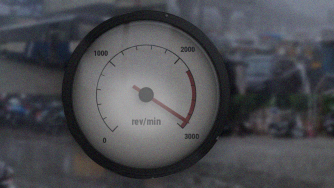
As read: 2900; rpm
